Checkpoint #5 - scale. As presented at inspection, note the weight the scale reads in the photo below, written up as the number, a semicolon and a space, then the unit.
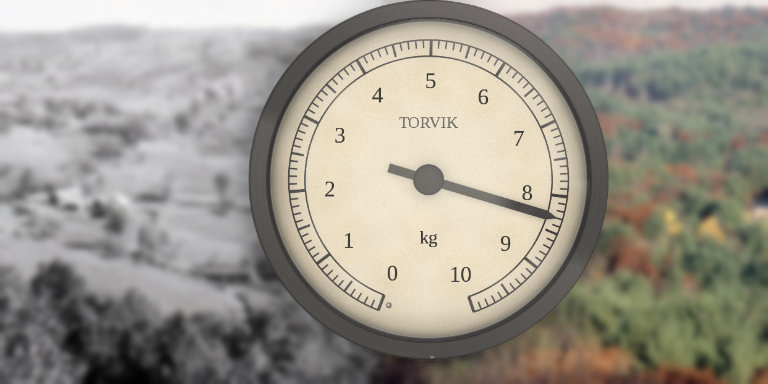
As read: 8.3; kg
